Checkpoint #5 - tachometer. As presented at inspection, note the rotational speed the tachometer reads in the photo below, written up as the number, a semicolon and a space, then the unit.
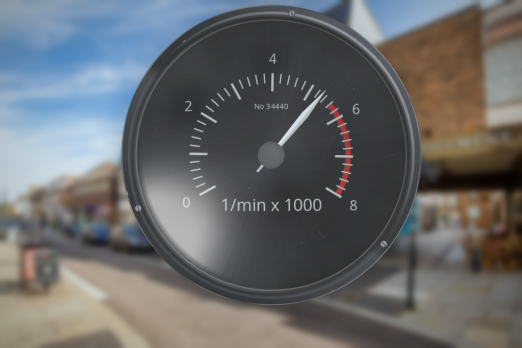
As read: 5300; rpm
